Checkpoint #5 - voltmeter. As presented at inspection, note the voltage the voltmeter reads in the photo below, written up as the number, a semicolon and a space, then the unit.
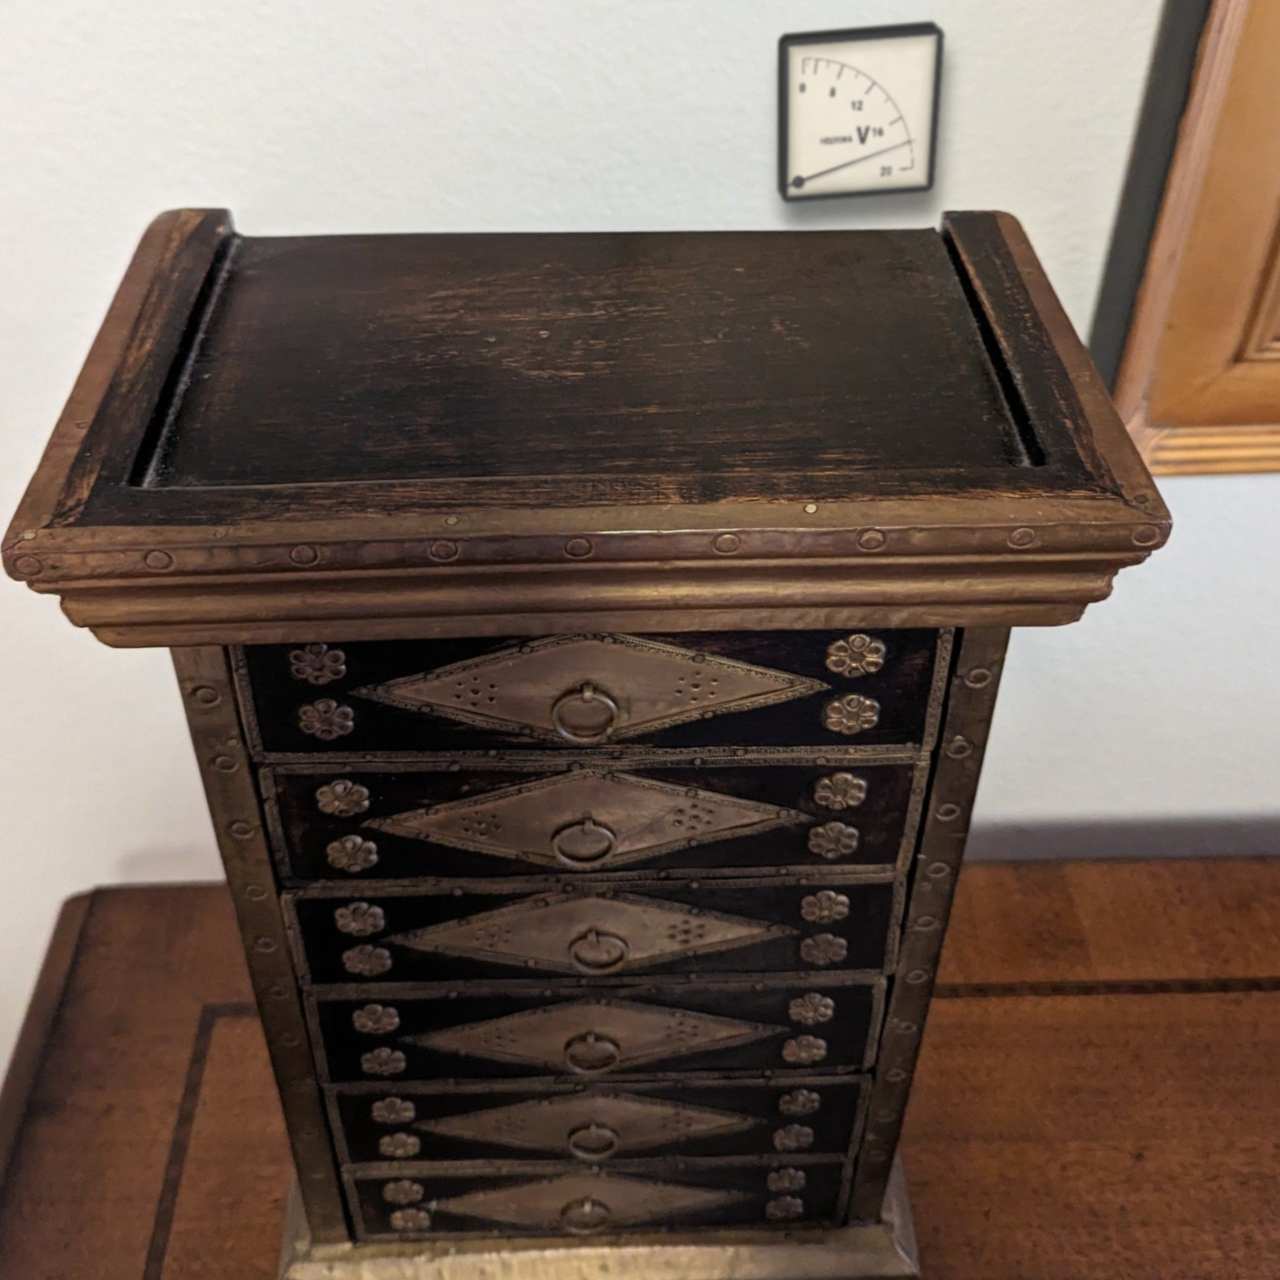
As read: 18; V
